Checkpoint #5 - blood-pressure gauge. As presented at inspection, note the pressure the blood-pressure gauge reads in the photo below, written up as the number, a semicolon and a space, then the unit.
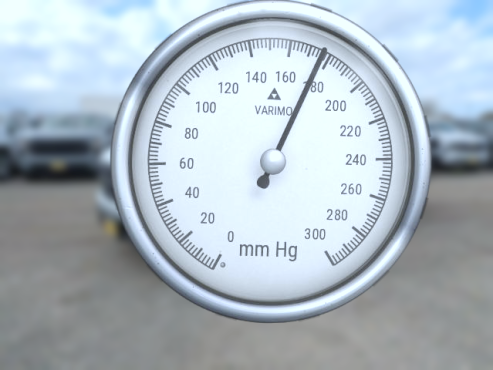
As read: 176; mmHg
